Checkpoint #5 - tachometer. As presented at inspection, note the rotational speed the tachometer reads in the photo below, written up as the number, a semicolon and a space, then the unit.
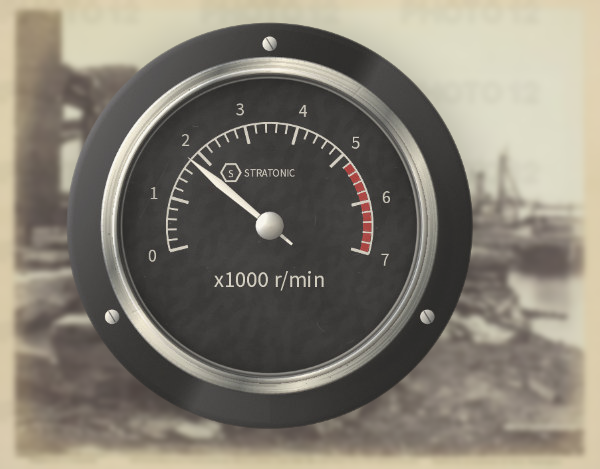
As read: 1800; rpm
